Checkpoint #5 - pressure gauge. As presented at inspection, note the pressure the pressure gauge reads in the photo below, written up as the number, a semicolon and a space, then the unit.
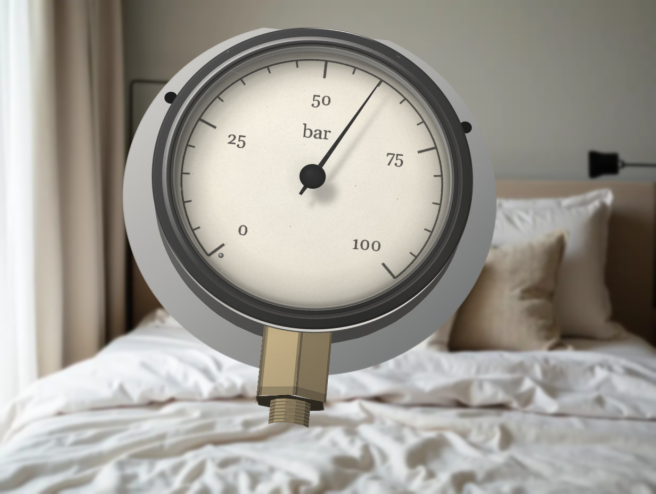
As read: 60; bar
